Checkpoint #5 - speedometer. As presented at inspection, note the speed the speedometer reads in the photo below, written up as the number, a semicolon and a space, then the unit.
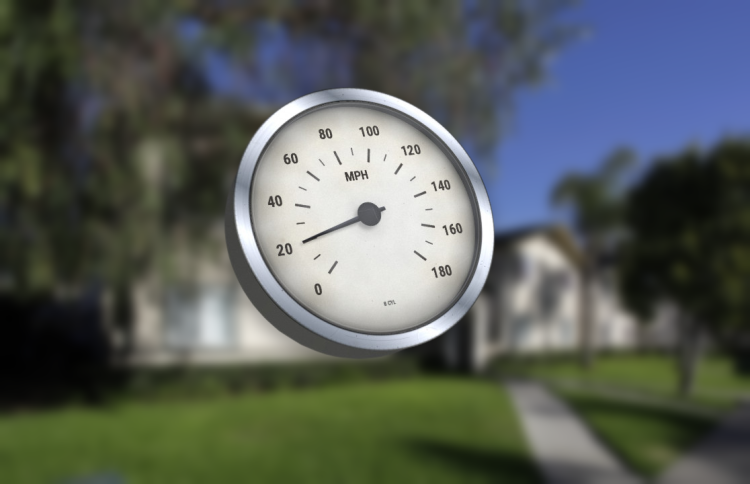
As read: 20; mph
